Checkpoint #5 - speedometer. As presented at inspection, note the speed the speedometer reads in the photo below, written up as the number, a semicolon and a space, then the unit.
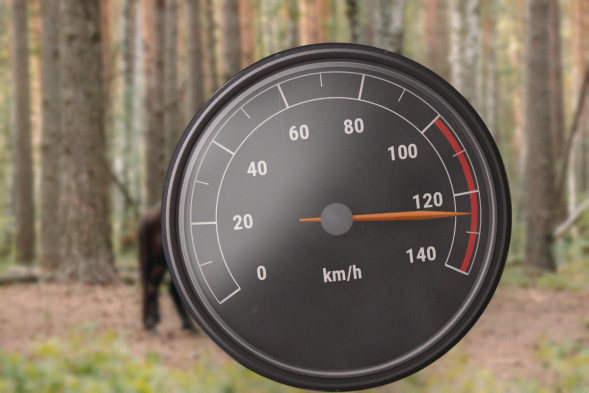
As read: 125; km/h
